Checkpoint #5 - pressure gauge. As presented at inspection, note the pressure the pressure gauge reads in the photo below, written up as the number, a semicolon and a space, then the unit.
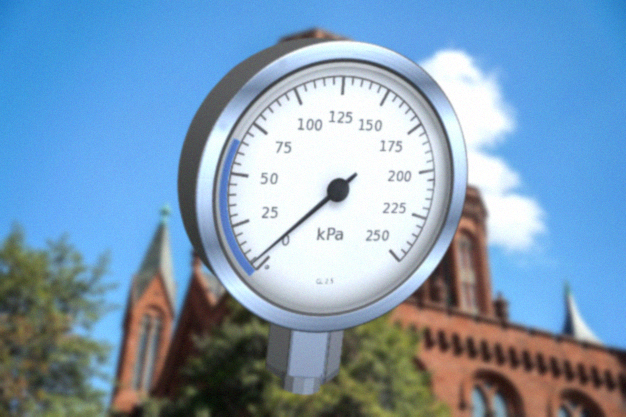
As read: 5; kPa
